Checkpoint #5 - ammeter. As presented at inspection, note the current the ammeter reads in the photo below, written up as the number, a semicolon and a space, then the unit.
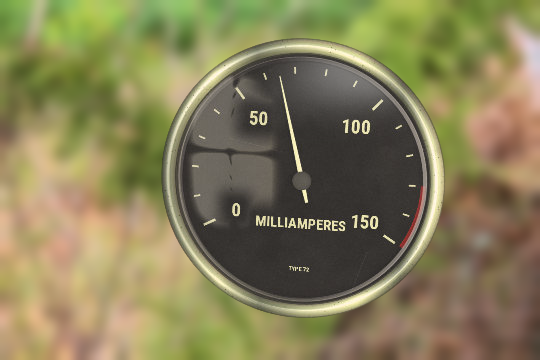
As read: 65; mA
